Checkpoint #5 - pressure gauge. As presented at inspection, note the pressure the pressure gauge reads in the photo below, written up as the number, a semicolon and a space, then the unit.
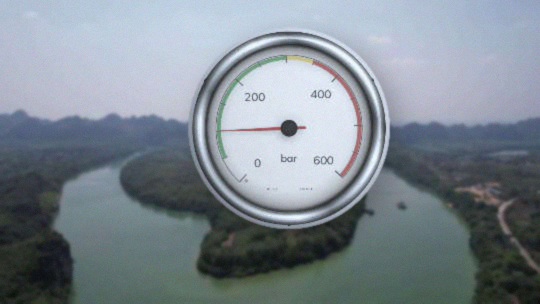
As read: 100; bar
